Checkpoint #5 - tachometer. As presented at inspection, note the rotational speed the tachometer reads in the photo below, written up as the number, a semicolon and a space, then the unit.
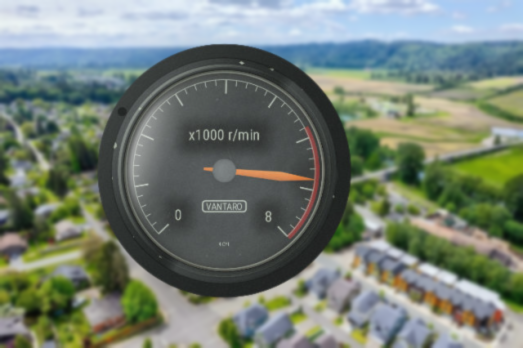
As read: 6800; rpm
